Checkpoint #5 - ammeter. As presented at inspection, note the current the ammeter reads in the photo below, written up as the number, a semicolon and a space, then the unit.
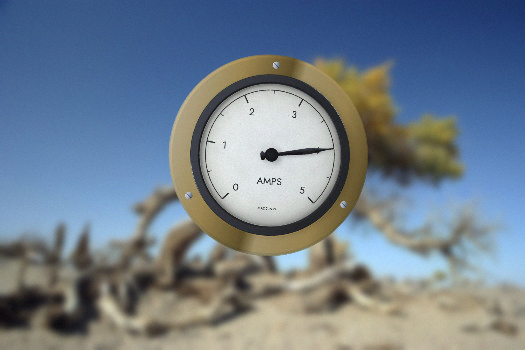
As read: 4; A
